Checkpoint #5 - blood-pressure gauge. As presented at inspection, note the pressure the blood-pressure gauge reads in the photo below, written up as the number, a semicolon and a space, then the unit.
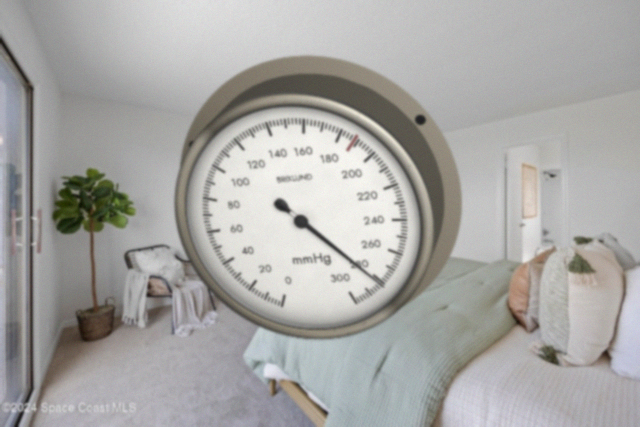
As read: 280; mmHg
